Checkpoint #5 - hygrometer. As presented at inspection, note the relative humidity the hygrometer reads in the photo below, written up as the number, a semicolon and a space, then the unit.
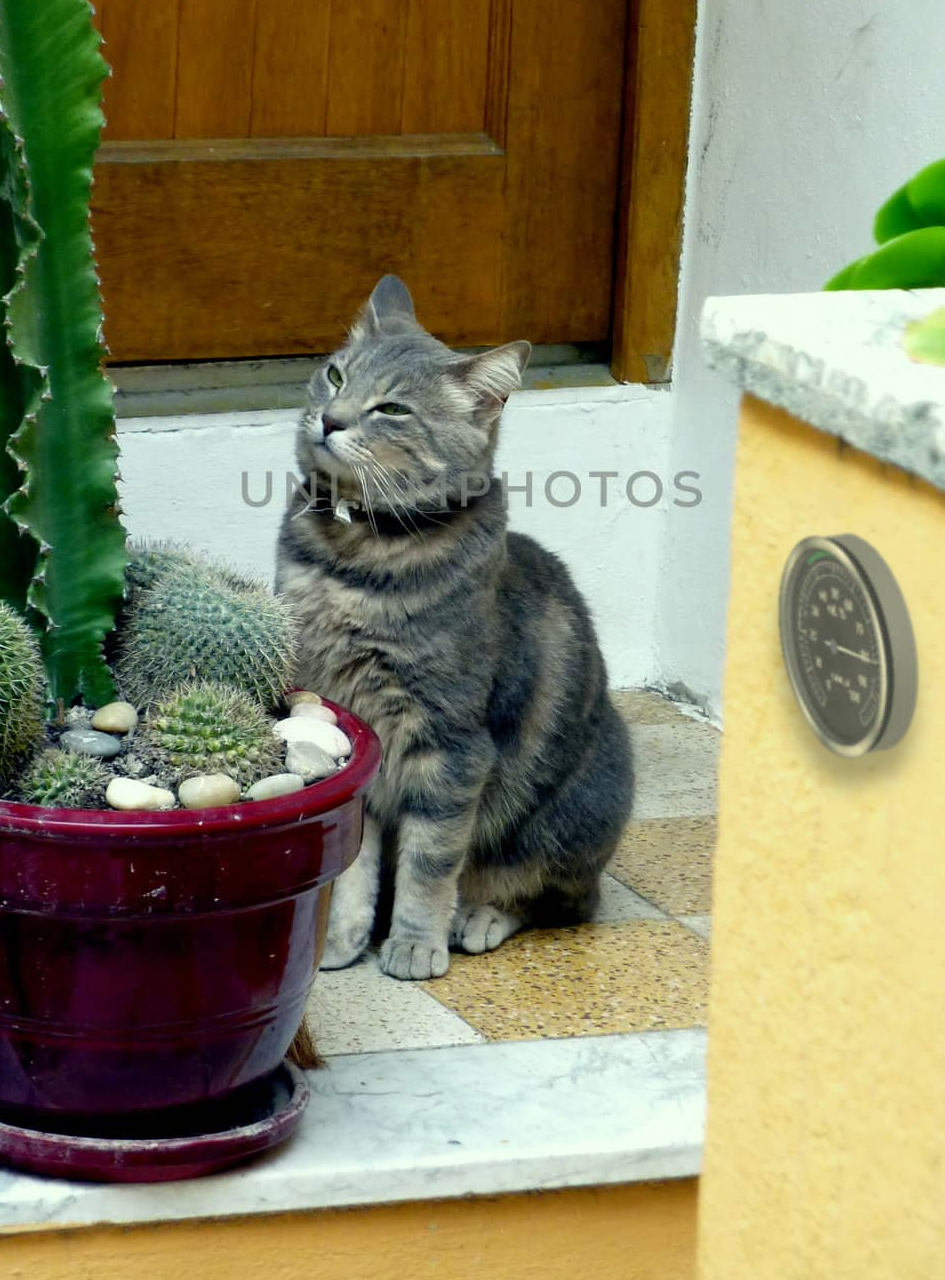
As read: 80; %
